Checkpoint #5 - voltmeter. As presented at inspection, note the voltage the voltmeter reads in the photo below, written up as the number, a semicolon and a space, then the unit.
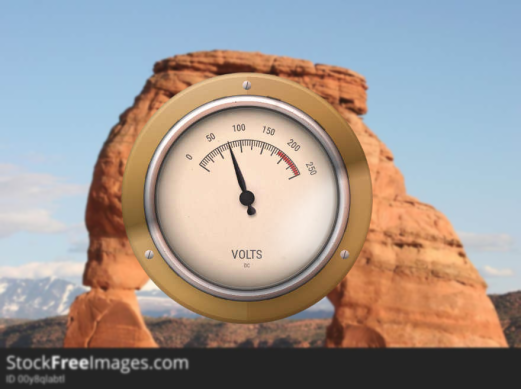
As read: 75; V
